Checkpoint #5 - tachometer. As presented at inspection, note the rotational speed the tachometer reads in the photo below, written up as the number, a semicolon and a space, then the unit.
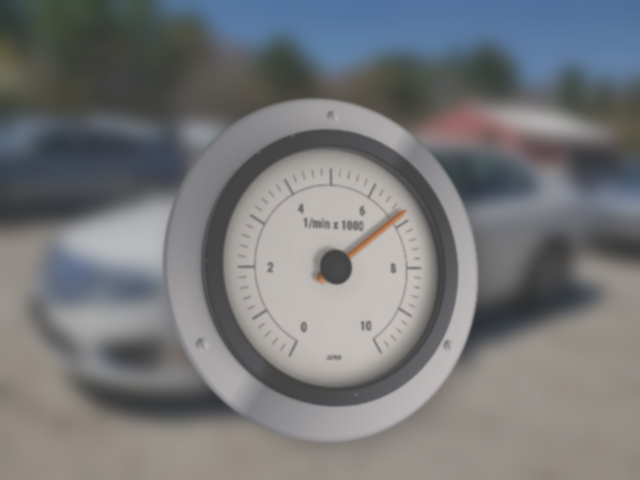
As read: 6800; rpm
